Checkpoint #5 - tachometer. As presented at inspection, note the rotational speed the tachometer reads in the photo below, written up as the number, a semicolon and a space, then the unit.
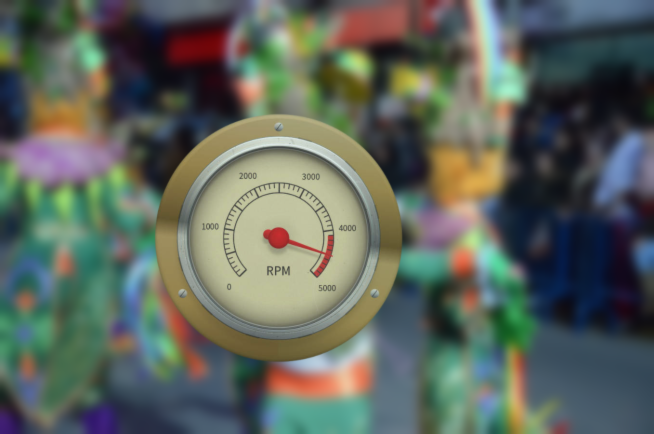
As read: 4500; rpm
